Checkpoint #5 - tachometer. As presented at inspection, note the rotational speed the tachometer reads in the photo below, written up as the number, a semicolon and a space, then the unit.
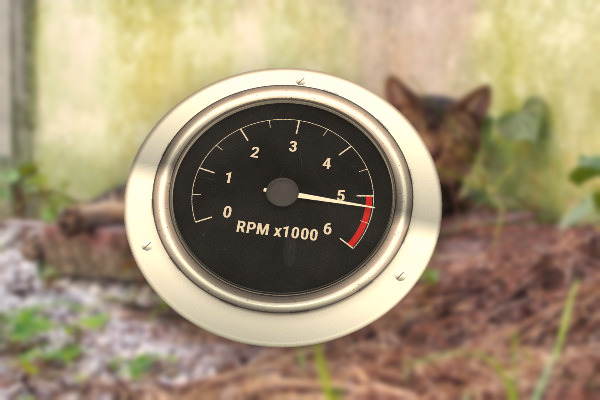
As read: 5250; rpm
